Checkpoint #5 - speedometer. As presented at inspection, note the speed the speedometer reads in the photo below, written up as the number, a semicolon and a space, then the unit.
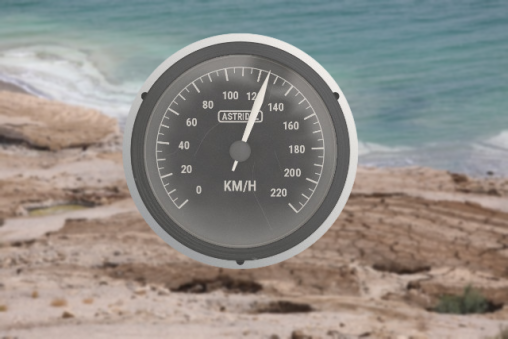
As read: 125; km/h
